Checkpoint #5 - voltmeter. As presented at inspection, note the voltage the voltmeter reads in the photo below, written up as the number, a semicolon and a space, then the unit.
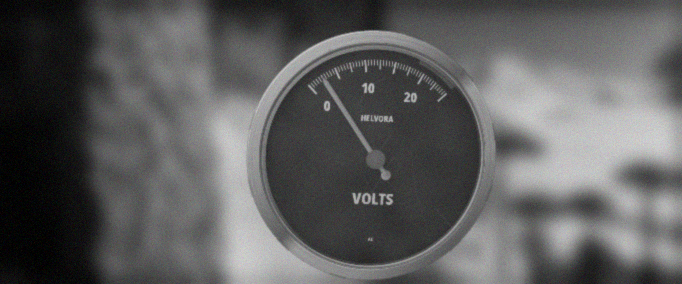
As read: 2.5; V
